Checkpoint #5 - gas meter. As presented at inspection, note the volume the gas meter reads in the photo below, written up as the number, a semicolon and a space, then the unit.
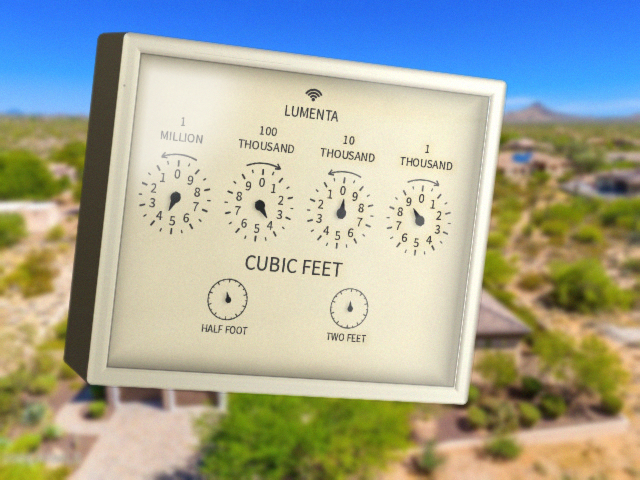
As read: 439900; ft³
